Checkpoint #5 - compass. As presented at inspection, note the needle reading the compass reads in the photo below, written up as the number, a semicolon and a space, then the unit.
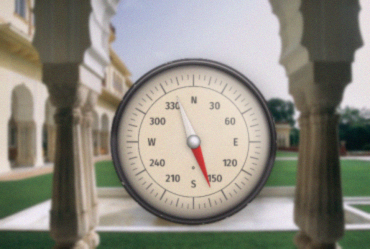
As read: 160; °
